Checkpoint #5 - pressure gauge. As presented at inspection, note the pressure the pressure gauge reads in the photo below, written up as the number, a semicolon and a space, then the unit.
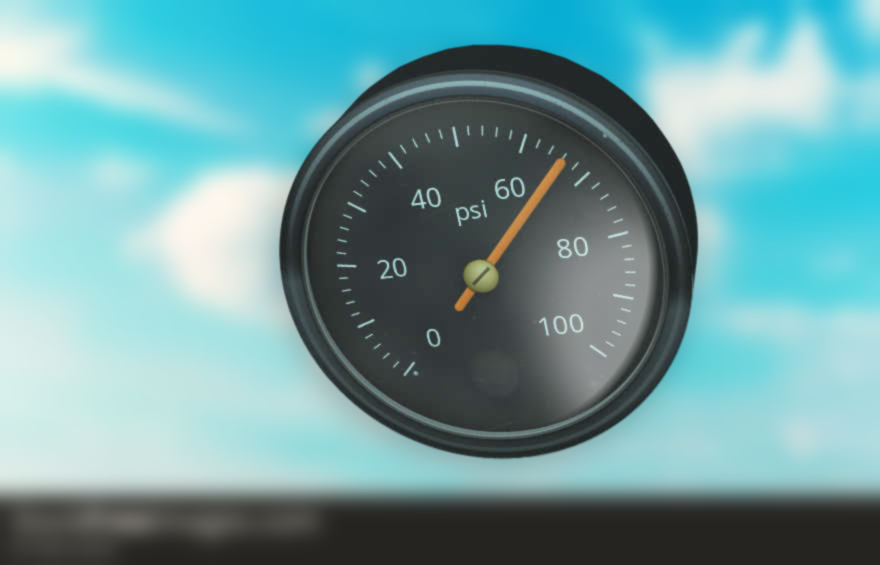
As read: 66; psi
